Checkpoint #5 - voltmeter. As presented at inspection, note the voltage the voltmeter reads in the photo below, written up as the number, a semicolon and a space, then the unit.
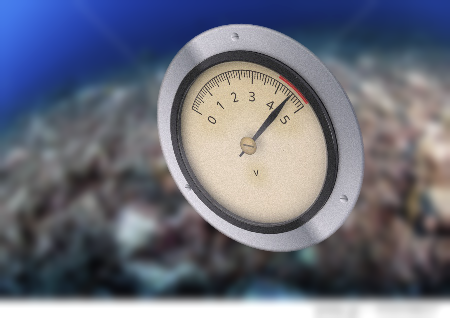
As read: 4.5; V
